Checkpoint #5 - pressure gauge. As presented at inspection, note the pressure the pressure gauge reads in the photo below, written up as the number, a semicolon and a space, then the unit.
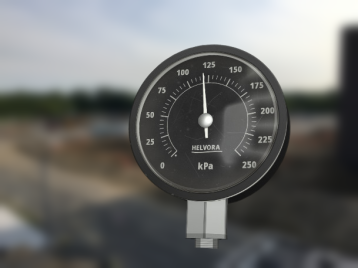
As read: 120; kPa
